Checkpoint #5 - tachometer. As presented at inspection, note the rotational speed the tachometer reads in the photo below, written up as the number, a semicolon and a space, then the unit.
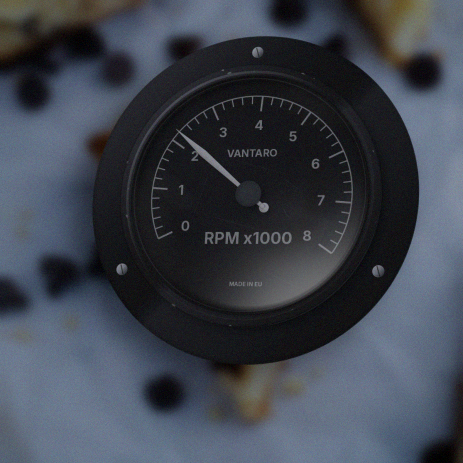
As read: 2200; rpm
